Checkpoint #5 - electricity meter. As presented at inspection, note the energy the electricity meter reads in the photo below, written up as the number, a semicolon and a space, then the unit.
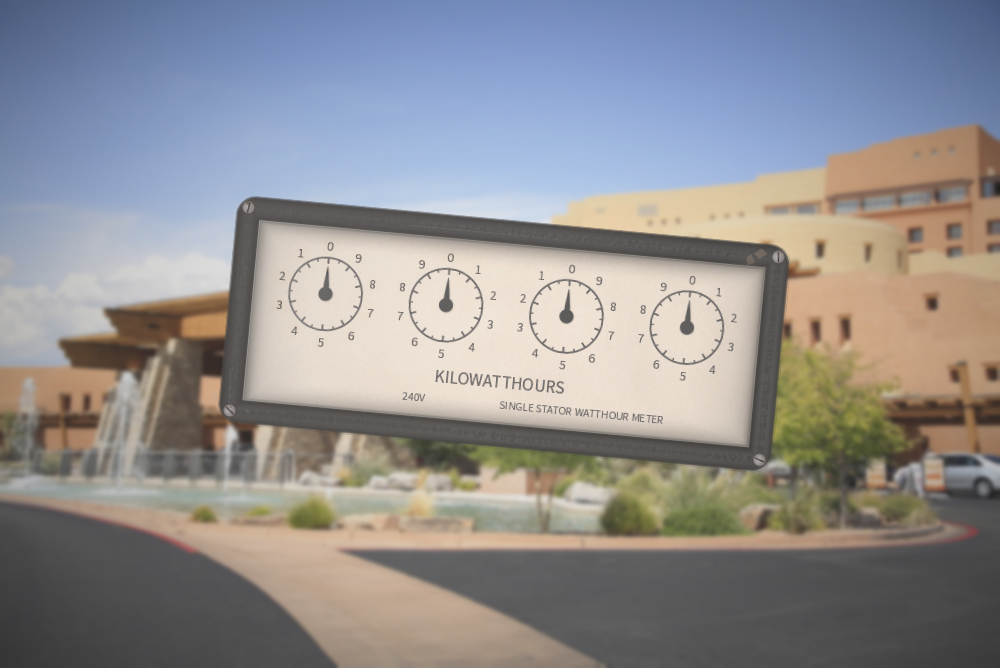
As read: 0; kWh
